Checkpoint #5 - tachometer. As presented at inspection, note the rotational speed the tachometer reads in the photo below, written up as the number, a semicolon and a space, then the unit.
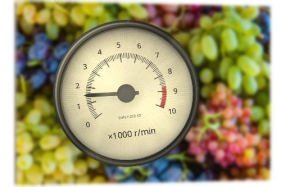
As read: 1500; rpm
